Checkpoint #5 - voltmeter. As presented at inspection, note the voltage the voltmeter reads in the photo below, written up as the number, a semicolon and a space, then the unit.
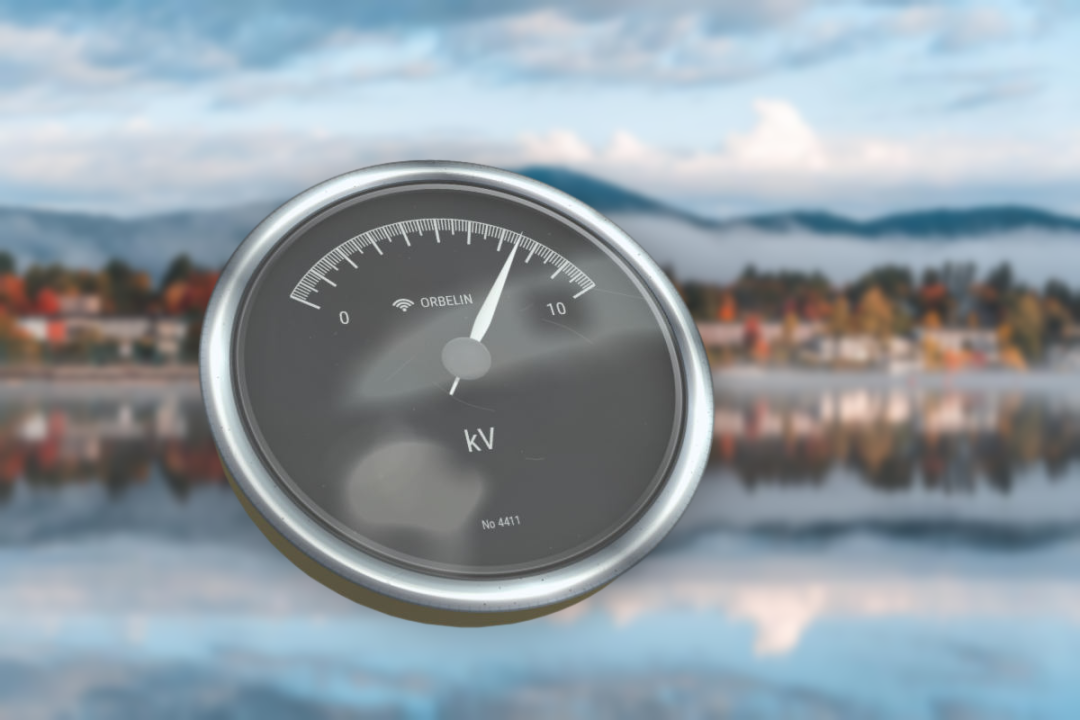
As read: 7.5; kV
